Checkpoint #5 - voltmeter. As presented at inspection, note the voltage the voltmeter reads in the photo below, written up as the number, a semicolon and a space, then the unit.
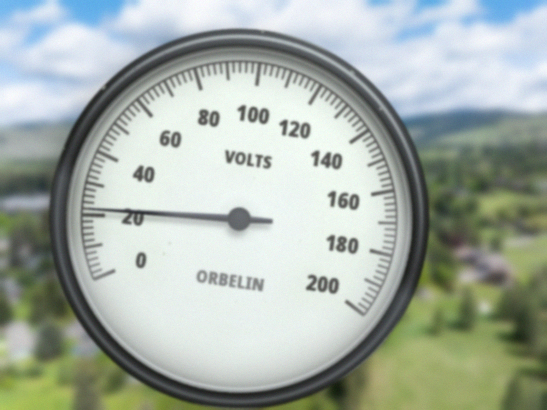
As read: 22; V
